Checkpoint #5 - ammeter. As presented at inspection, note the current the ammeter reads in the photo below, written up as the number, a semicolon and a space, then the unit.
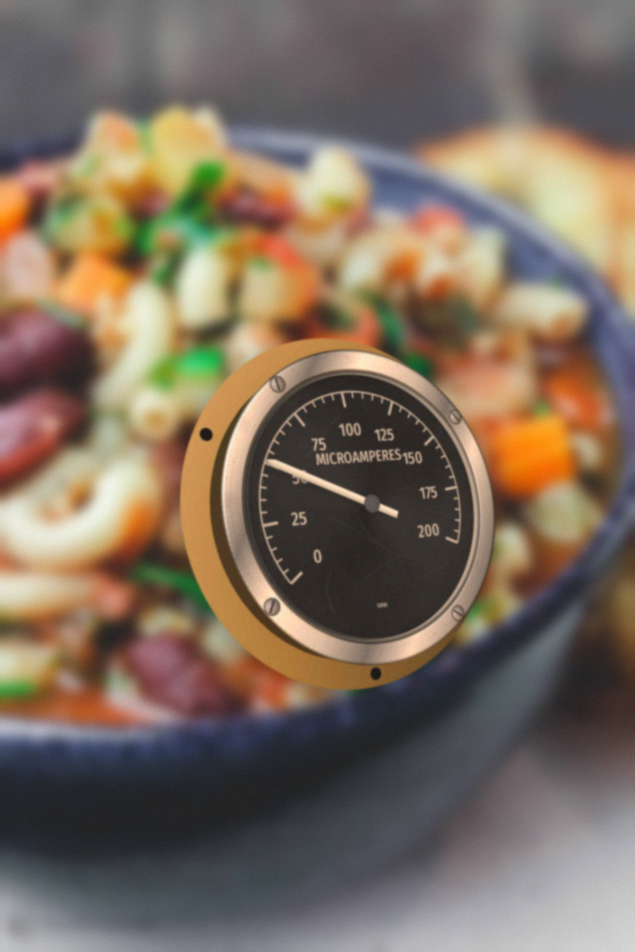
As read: 50; µA
